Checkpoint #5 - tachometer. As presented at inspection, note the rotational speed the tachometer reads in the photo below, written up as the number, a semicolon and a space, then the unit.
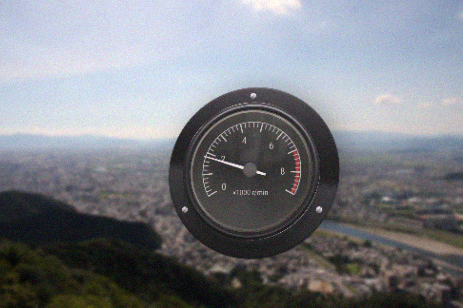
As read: 1800; rpm
